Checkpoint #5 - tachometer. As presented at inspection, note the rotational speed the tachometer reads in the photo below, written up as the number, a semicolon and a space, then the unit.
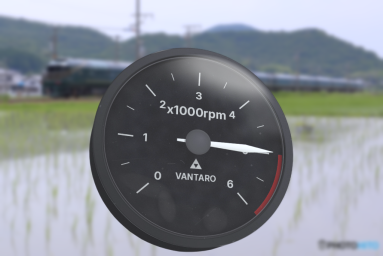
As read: 5000; rpm
